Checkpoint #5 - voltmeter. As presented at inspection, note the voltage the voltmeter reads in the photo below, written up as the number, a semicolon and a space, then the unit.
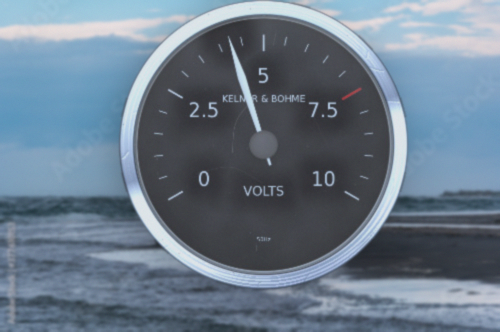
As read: 4.25; V
